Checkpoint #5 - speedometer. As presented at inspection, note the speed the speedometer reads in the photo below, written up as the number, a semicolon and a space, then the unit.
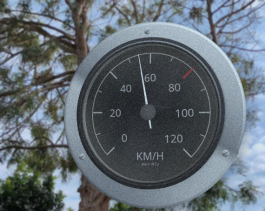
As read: 55; km/h
